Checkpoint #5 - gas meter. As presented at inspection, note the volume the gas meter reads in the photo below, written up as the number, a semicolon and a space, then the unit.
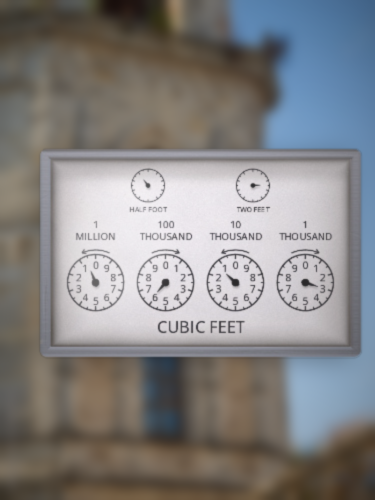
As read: 61300; ft³
